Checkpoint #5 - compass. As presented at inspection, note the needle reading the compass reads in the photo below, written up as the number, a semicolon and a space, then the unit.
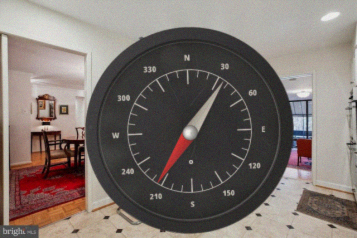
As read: 215; °
